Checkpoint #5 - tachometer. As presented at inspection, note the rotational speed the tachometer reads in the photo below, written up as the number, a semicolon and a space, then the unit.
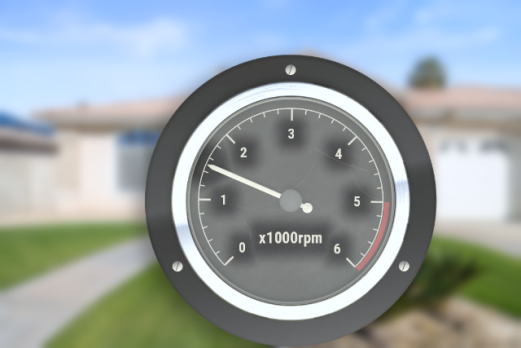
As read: 1500; rpm
